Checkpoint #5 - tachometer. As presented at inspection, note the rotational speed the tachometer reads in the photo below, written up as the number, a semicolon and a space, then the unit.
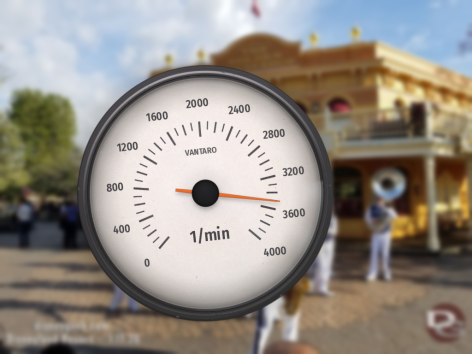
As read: 3500; rpm
